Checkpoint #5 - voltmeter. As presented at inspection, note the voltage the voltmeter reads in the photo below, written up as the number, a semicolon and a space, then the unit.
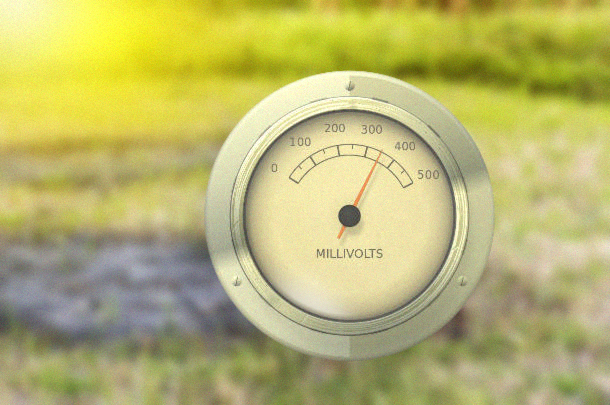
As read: 350; mV
